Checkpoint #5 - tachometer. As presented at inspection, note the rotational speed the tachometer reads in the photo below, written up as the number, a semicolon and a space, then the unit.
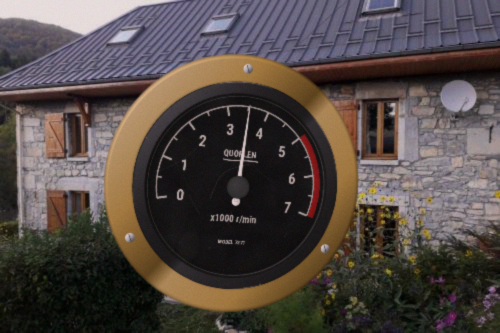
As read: 3500; rpm
